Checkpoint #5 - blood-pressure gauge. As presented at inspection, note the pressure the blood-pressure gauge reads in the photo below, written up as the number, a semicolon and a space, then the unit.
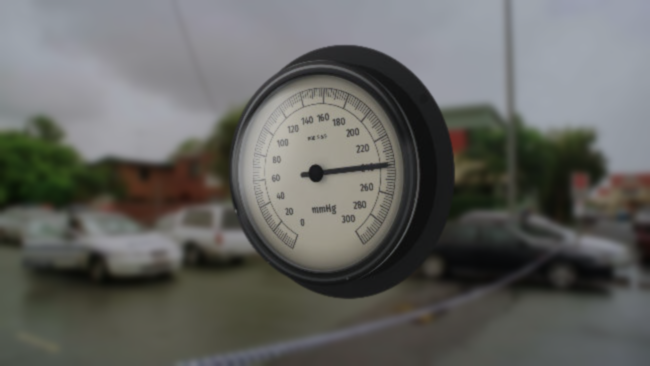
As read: 240; mmHg
